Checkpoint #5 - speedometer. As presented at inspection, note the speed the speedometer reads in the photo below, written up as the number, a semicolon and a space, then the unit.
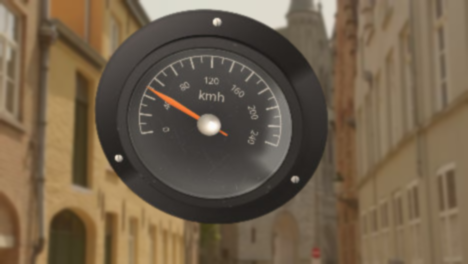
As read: 50; km/h
